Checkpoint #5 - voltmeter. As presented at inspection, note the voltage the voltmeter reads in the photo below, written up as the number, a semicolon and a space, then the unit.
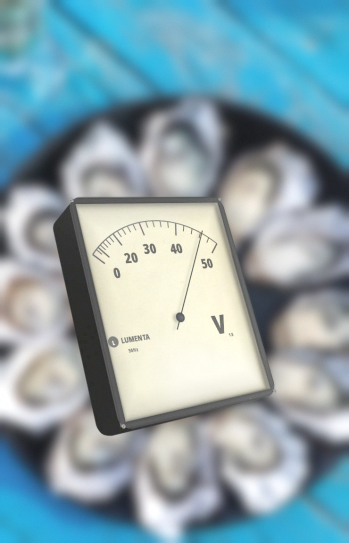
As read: 46; V
